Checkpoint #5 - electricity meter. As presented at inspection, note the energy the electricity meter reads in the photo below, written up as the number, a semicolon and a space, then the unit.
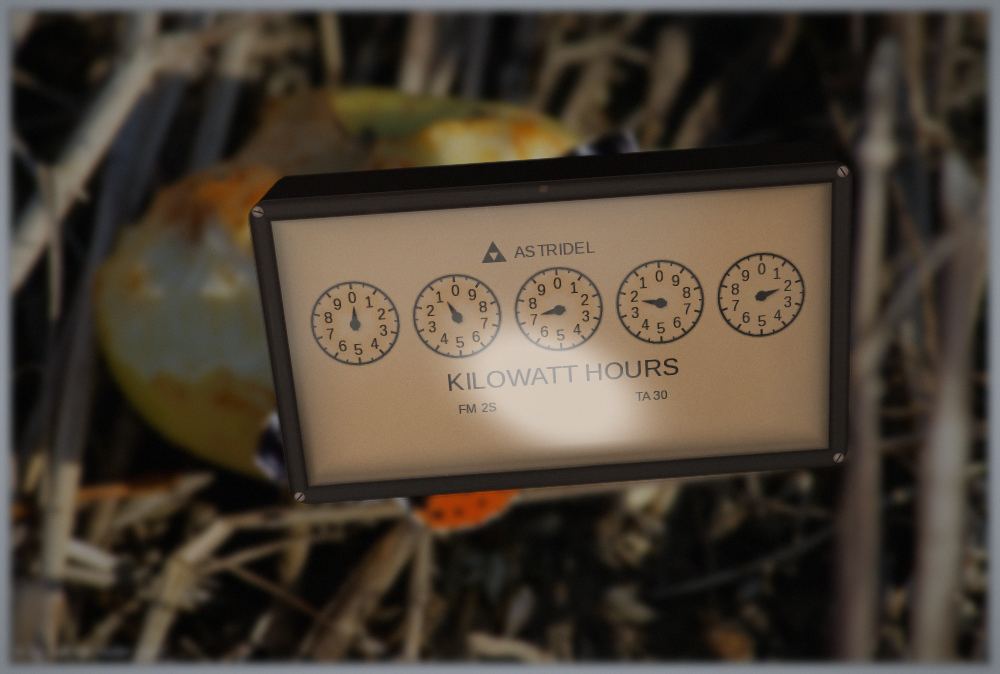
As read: 722; kWh
